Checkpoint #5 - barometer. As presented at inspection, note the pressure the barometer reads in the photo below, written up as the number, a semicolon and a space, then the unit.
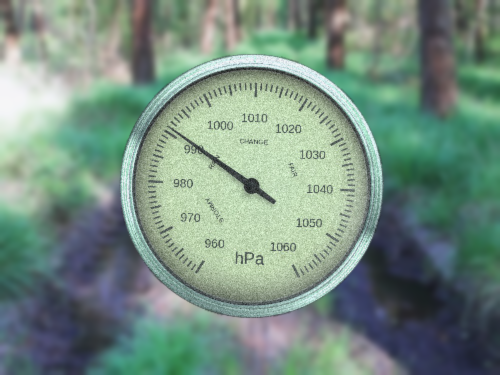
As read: 991; hPa
